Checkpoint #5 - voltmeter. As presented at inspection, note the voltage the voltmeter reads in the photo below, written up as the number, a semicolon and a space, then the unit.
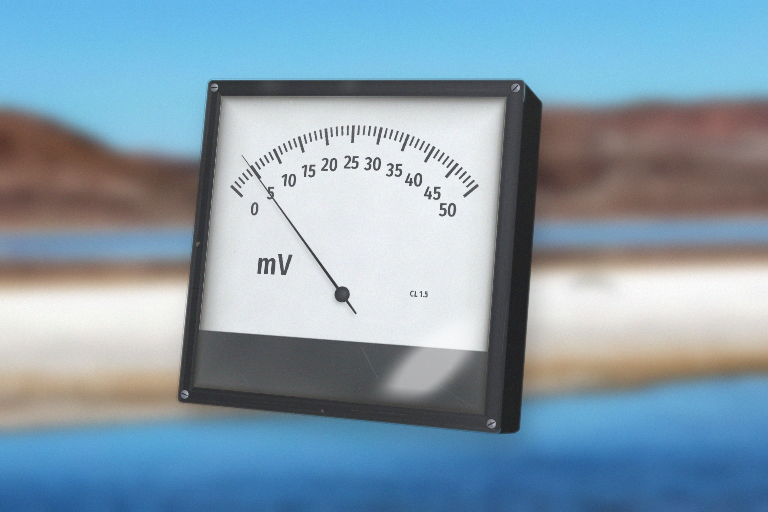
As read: 5; mV
